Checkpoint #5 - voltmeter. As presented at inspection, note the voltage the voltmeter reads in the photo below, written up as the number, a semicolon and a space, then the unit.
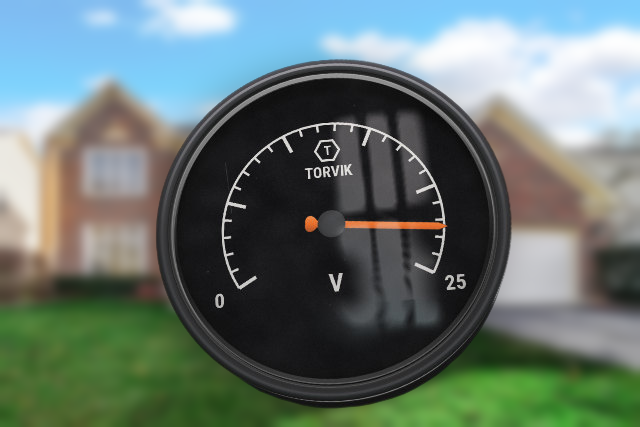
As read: 22.5; V
